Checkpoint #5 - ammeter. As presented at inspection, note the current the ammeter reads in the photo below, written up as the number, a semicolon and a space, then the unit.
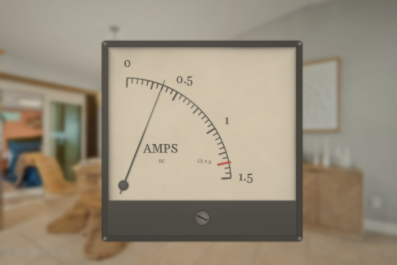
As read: 0.35; A
